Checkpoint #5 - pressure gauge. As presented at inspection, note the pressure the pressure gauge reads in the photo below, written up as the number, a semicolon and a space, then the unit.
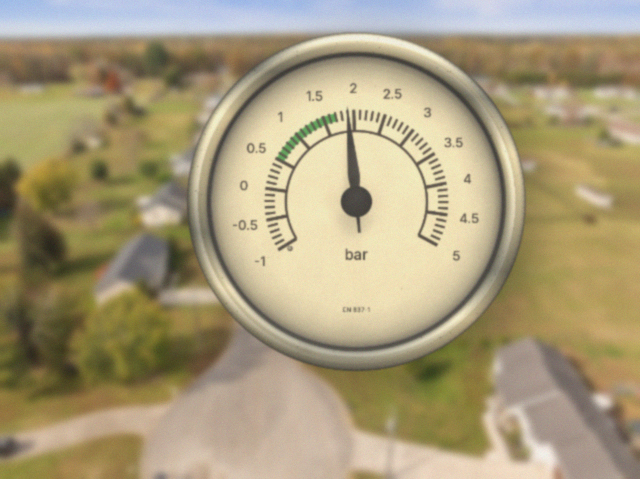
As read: 1.9; bar
